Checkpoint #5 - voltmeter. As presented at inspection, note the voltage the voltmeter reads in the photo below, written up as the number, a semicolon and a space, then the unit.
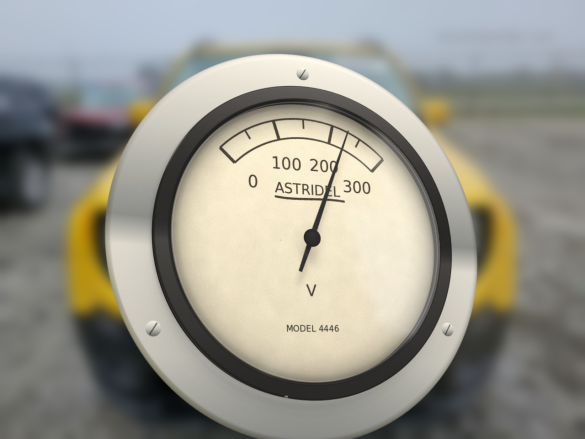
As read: 225; V
